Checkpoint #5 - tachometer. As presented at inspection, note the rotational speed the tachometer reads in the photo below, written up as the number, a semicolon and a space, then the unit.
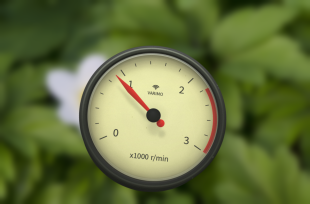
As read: 900; rpm
